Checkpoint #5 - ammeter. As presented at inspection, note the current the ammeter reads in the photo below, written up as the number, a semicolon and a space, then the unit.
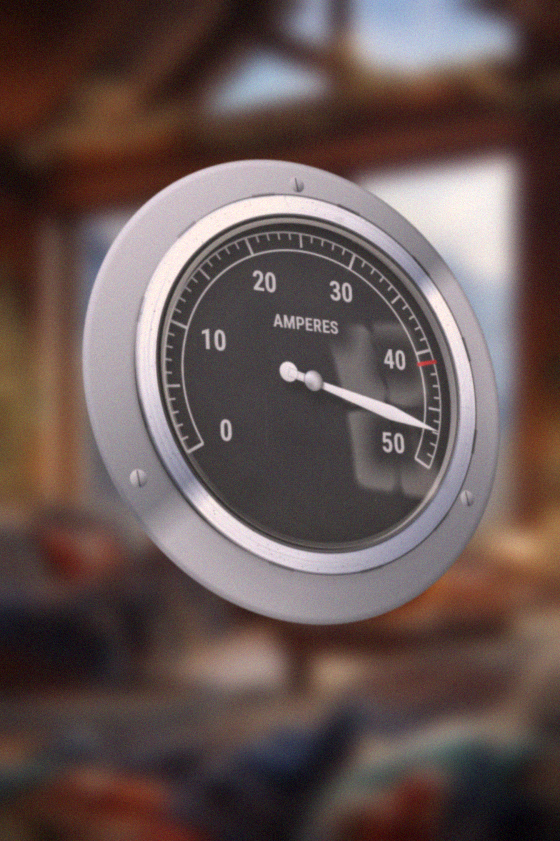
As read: 47; A
